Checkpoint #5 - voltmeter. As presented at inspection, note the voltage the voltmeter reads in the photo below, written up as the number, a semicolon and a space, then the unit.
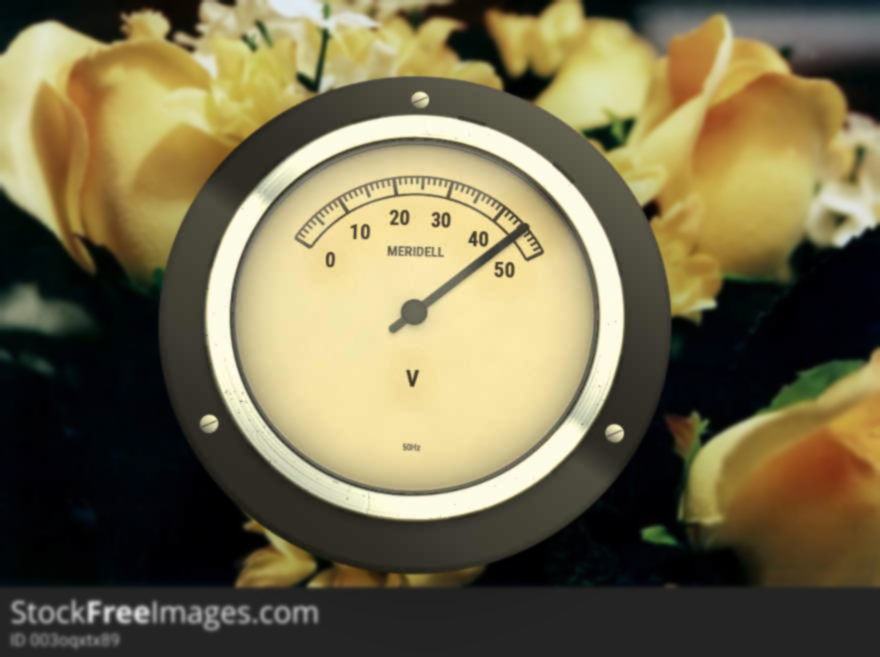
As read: 45; V
